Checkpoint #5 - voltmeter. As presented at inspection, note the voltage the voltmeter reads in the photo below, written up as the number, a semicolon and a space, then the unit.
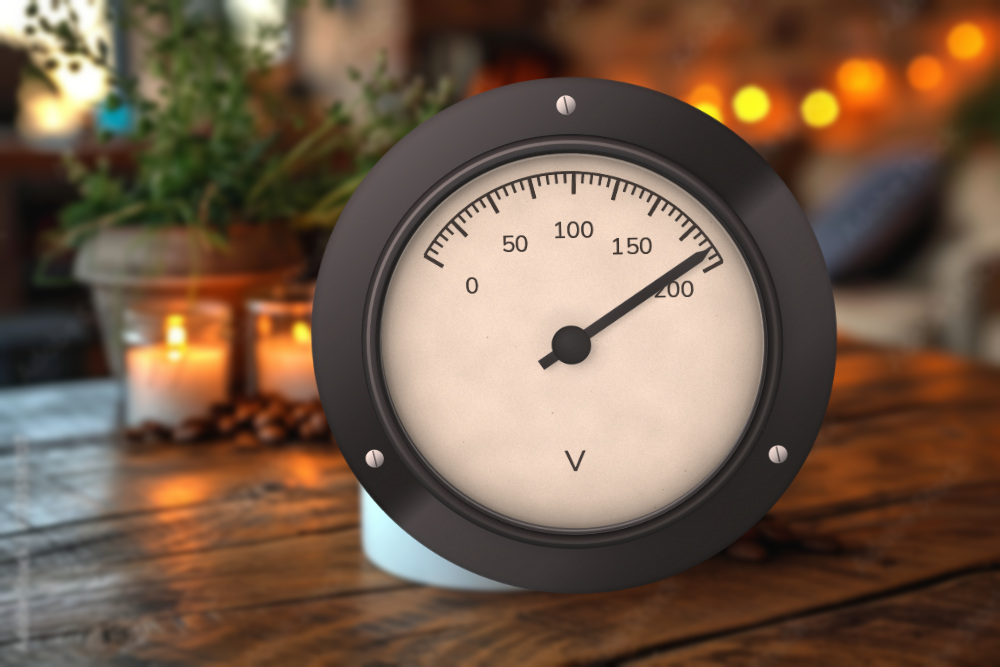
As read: 190; V
